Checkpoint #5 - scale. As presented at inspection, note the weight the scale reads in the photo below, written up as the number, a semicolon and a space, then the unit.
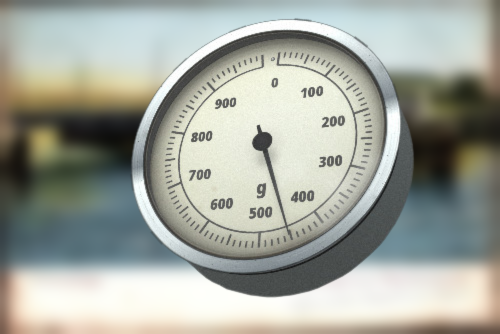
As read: 450; g
